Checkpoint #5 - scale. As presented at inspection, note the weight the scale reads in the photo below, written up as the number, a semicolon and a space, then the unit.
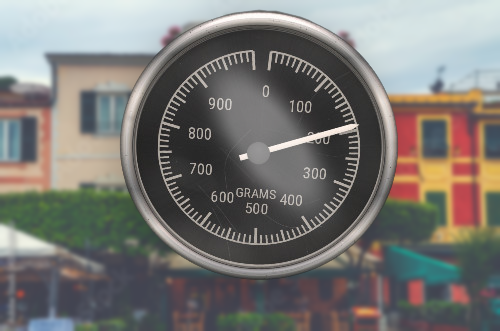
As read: 190; g
